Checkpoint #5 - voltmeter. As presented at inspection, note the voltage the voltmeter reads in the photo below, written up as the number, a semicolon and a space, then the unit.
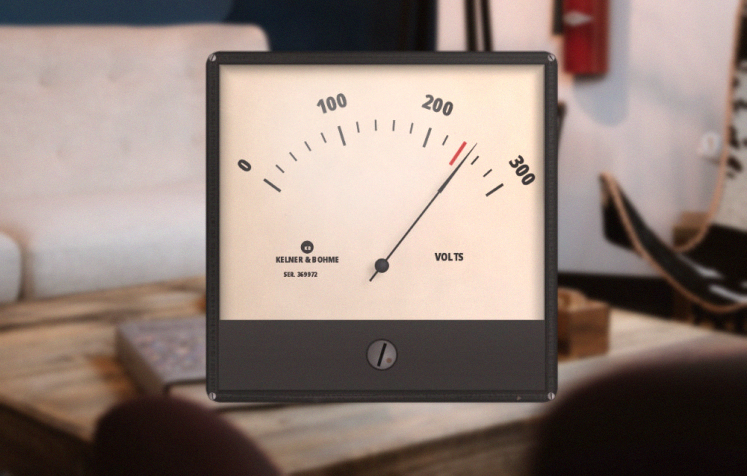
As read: 250; V
